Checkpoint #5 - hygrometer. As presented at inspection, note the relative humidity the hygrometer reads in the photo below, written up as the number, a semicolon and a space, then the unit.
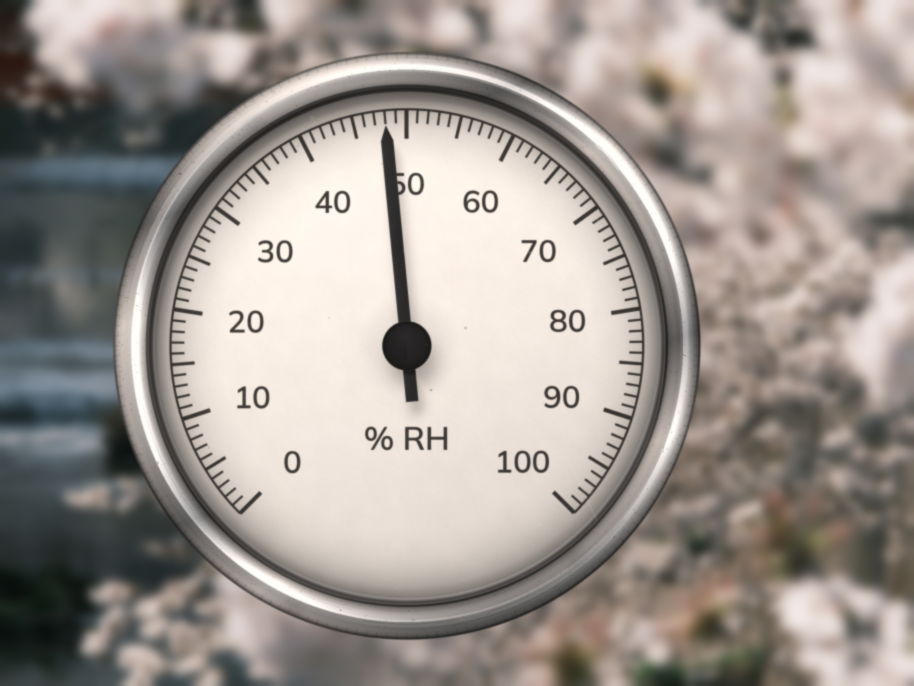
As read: 48; %
